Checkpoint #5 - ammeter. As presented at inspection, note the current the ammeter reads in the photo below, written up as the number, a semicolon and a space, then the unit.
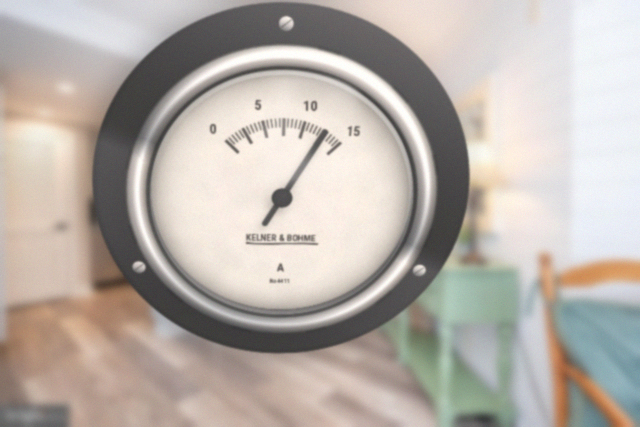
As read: 12.5; A
